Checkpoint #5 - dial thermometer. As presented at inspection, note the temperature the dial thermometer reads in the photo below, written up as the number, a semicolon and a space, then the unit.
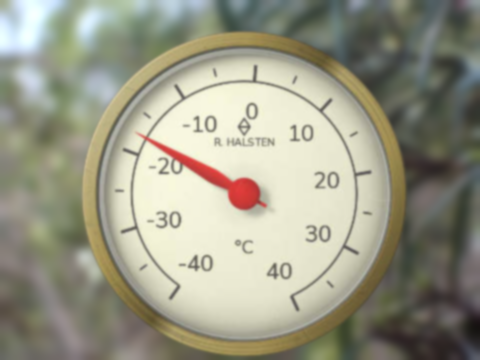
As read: -17.5; °C
